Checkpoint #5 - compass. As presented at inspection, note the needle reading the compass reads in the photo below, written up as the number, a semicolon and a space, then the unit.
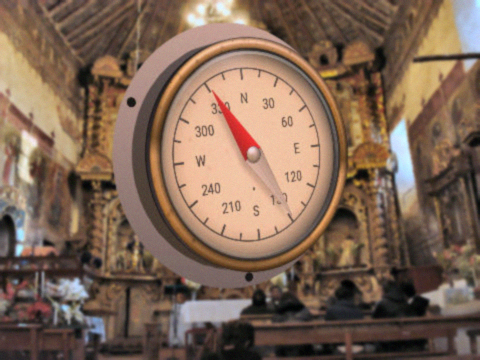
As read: 330; °
